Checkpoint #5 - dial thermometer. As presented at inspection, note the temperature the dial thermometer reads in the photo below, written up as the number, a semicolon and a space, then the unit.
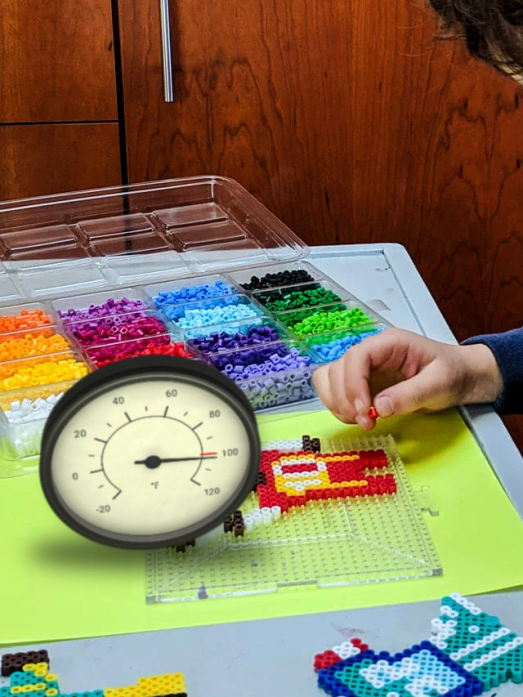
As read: 100; °F
